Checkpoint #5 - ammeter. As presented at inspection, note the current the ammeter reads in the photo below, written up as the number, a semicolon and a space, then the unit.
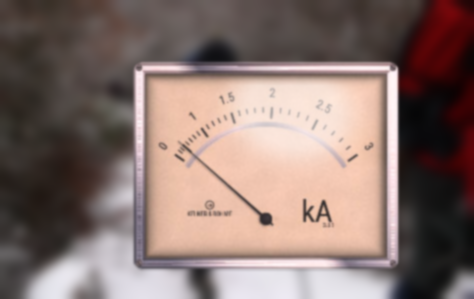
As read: 0.5; kA
